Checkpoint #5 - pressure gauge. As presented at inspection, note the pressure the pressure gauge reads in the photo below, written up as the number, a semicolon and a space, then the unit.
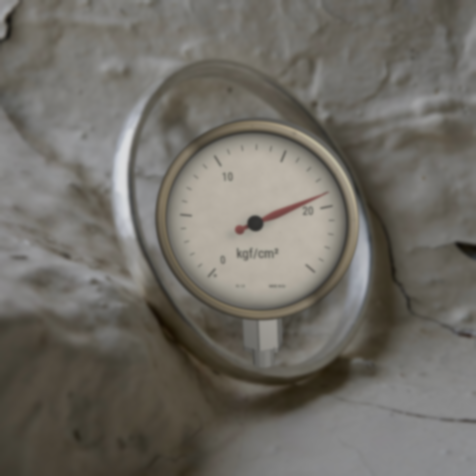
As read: 19; kg/cm²
